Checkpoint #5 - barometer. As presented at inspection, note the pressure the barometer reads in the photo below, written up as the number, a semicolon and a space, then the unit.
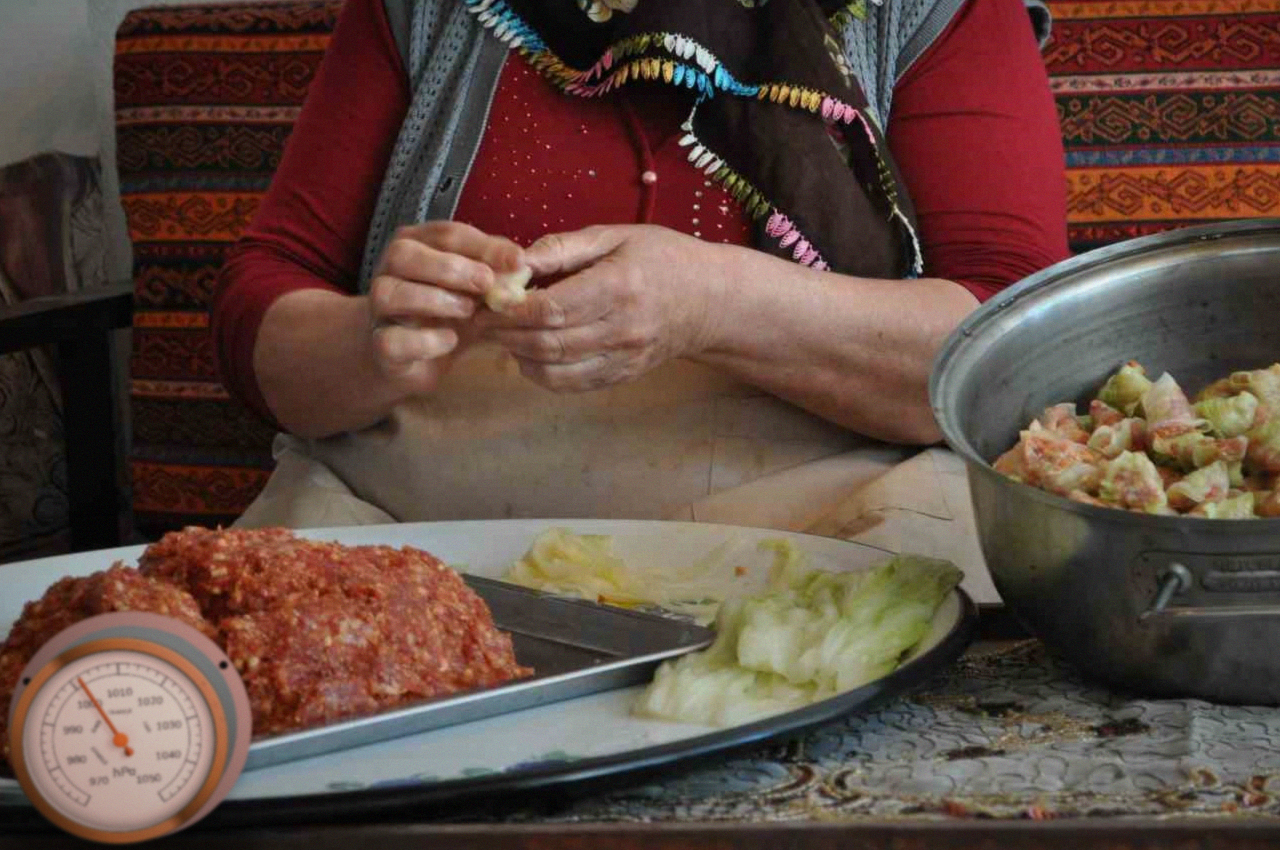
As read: 1002; hPa
